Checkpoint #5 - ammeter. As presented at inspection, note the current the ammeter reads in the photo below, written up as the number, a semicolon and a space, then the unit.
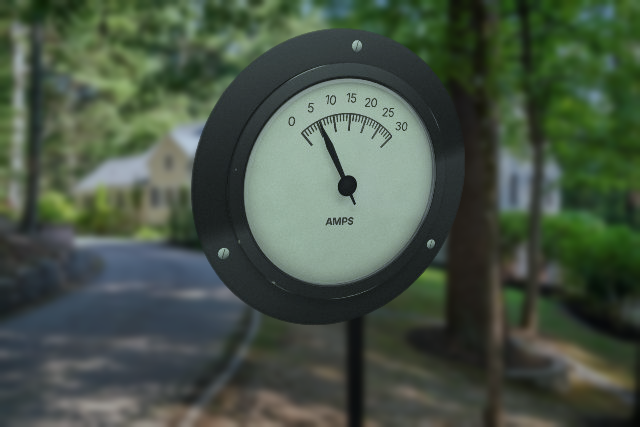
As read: 5; A
